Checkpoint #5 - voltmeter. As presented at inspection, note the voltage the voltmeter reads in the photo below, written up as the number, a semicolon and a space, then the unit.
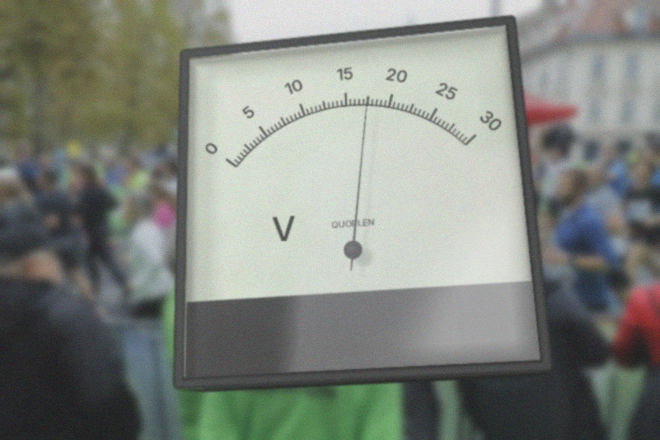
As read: 17.5; V
